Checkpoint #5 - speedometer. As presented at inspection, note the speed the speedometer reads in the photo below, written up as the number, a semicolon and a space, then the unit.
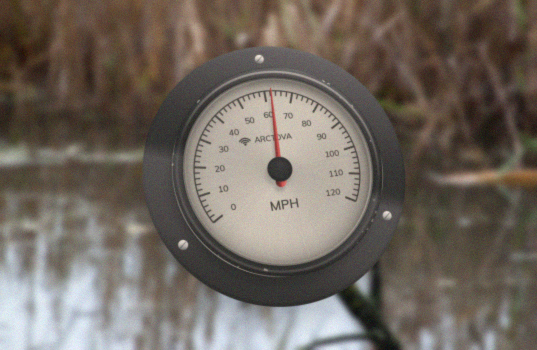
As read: 62; mph
